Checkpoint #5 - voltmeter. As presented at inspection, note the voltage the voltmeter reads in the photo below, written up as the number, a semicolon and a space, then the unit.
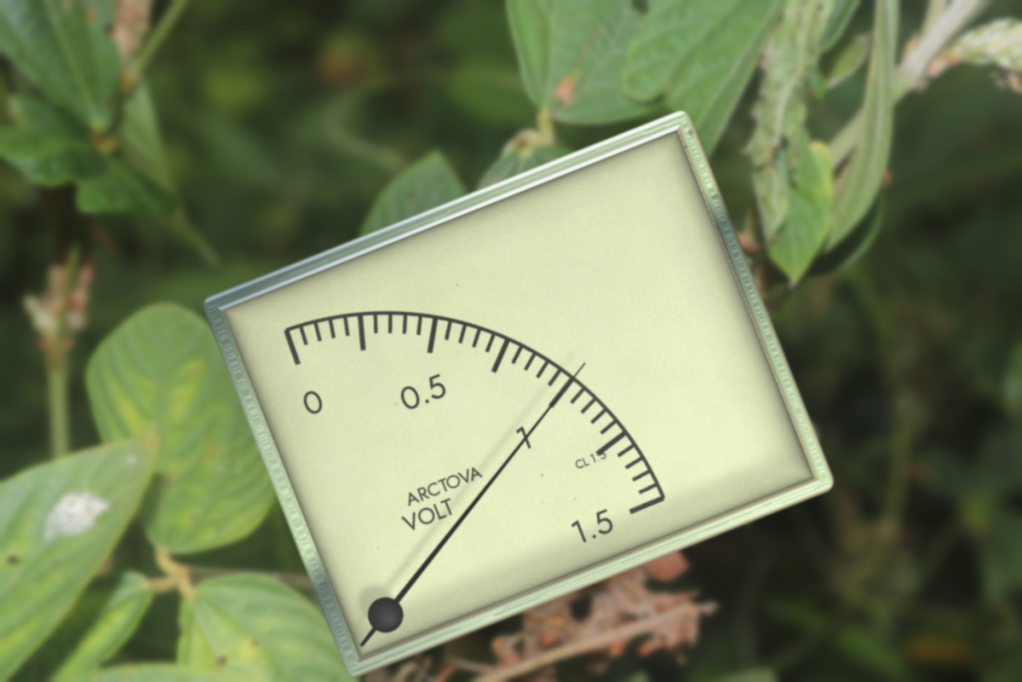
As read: 1; V
